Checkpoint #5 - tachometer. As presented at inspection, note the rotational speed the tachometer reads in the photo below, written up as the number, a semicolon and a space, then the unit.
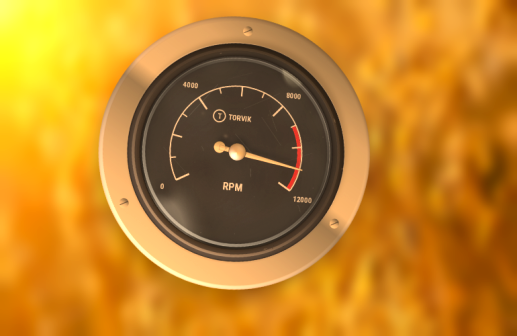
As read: 11000; rpm
